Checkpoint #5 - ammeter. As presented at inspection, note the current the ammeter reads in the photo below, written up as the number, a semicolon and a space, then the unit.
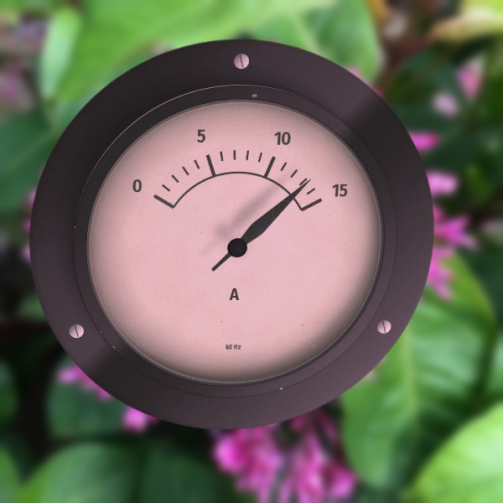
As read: 13; A
